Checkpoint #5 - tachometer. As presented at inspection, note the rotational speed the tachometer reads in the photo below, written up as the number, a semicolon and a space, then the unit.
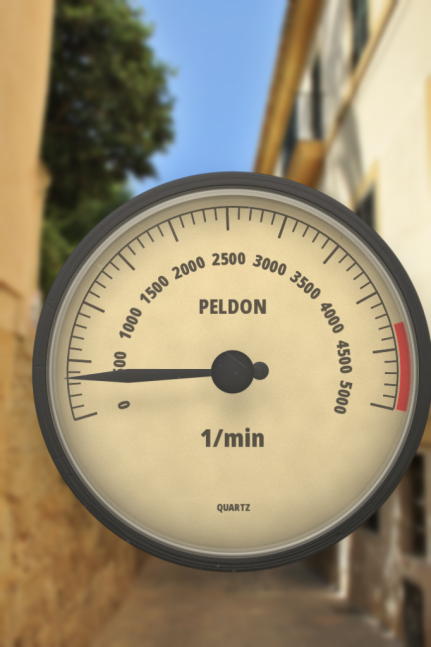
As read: 350; rpm
